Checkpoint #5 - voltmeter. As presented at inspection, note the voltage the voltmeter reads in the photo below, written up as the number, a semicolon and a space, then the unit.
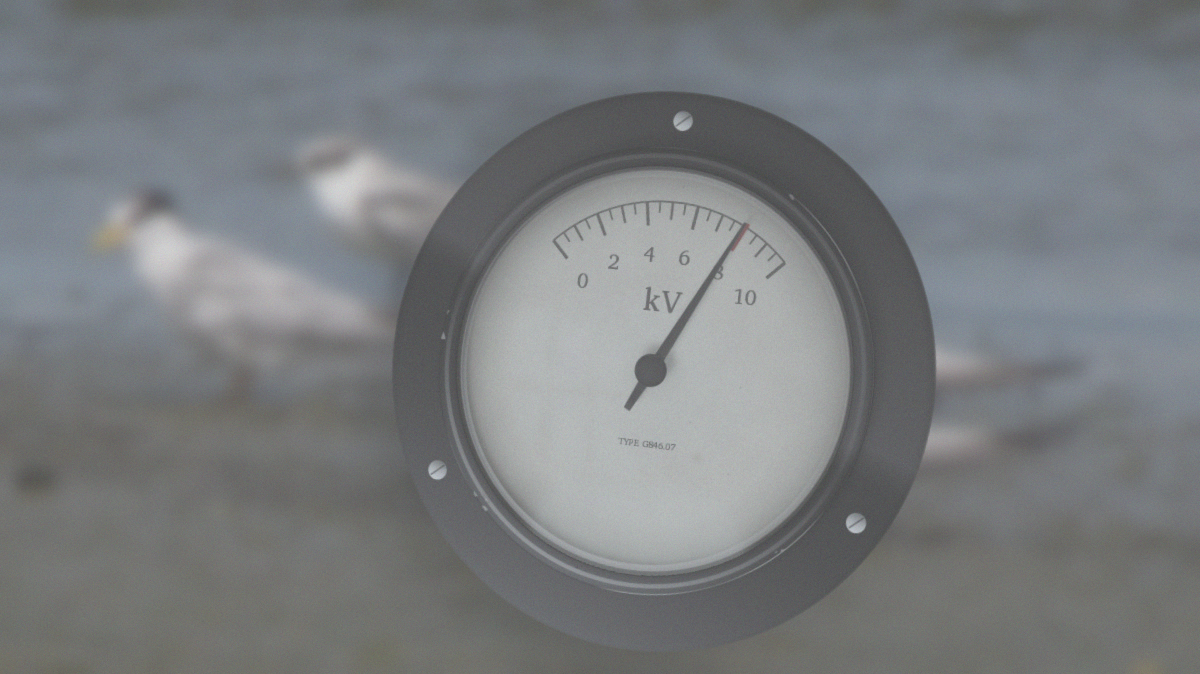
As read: 8; kV
